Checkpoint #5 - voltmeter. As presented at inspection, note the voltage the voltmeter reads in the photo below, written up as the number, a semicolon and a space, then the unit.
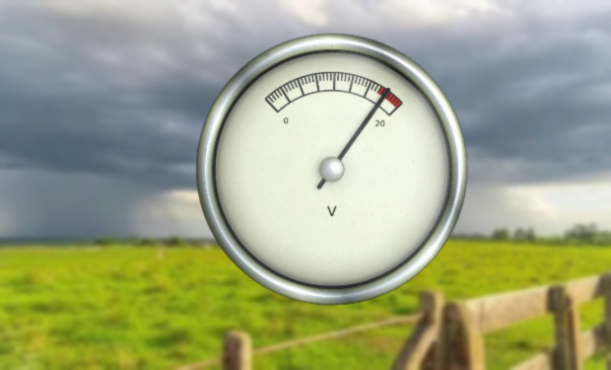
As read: 17.5; V
